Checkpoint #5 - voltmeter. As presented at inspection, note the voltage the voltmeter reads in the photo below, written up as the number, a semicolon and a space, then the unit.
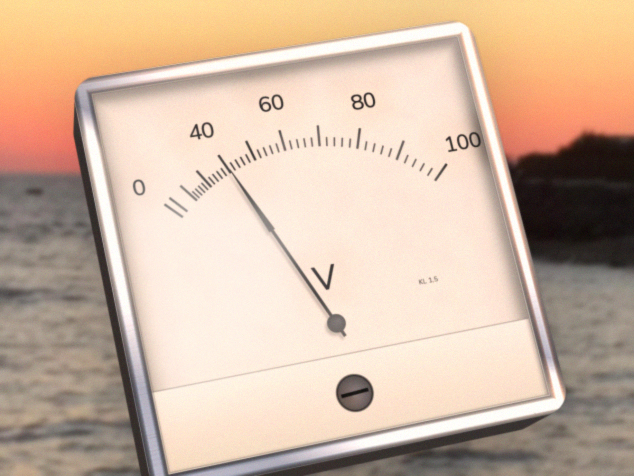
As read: 40; V
